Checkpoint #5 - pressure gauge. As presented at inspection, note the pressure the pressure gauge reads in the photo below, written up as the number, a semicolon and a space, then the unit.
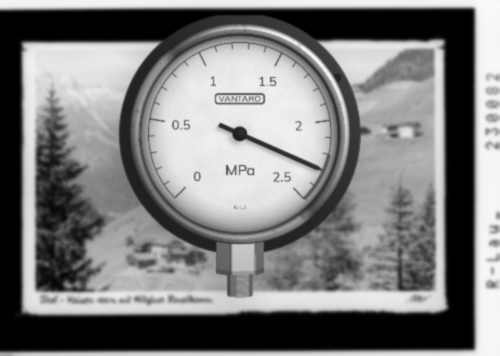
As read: 2.3; MPa
